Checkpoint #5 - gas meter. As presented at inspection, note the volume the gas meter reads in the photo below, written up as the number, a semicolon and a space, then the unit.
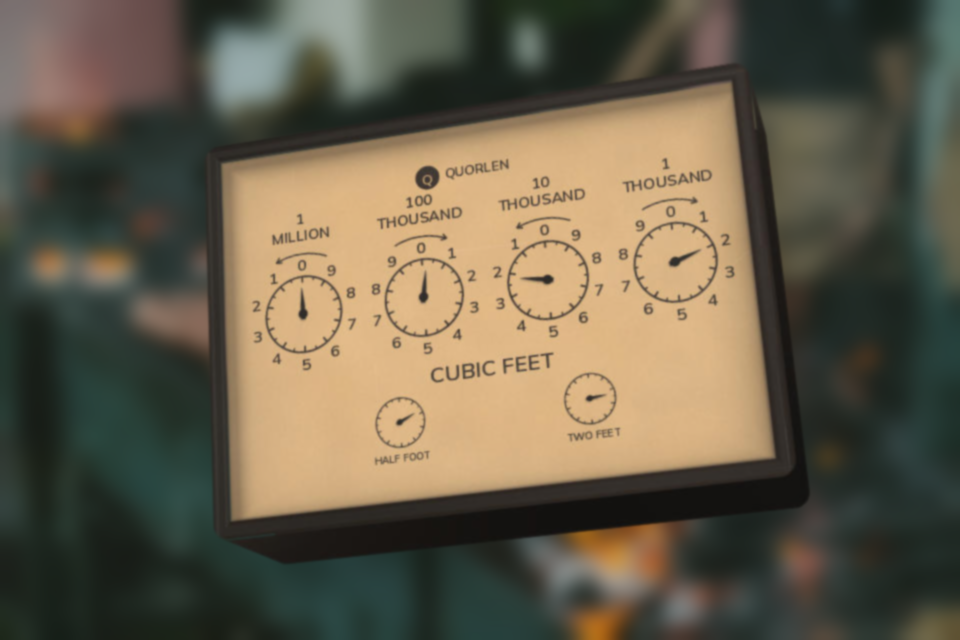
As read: 2200; ft³
